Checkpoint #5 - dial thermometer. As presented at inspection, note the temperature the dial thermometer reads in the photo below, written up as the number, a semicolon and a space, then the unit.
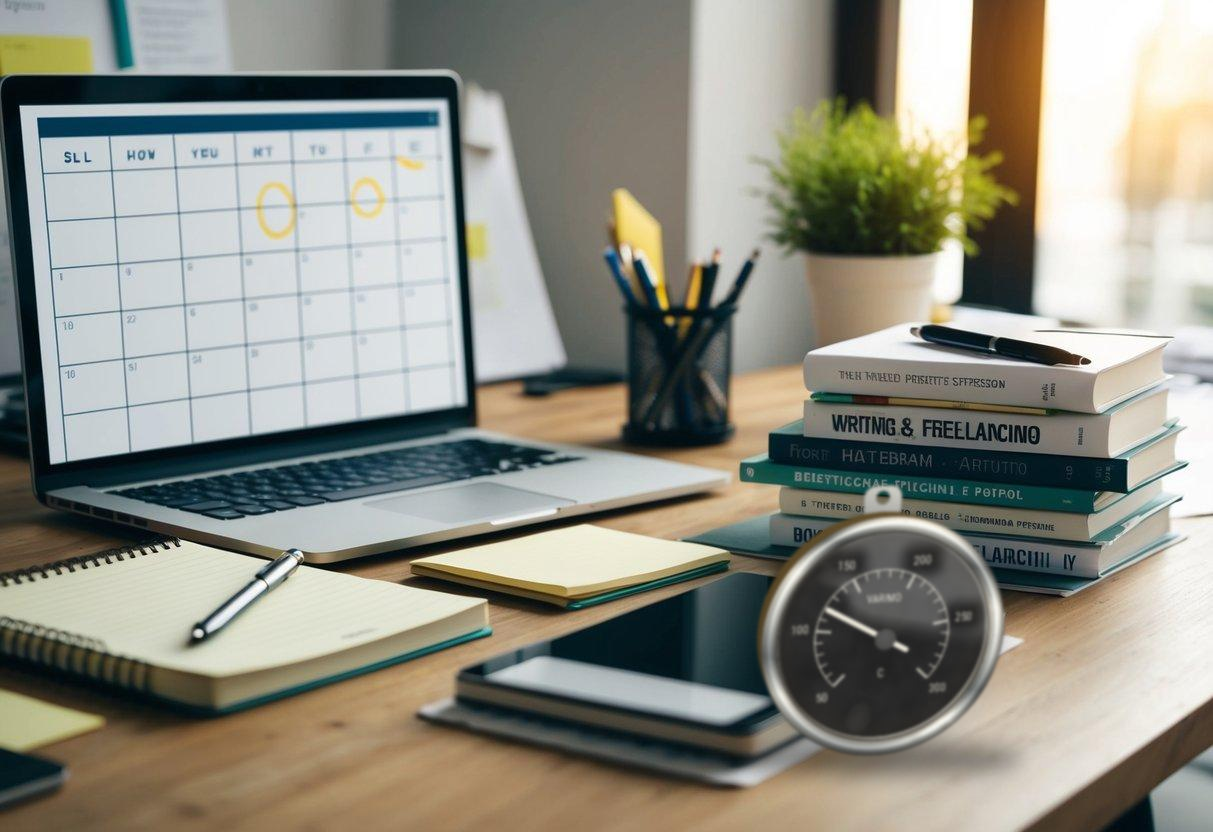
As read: 120; °C
